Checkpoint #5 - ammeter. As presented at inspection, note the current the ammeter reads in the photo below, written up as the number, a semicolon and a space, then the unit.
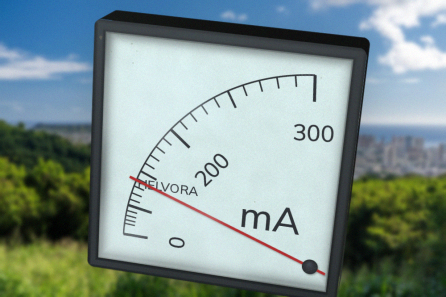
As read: 140; mA
